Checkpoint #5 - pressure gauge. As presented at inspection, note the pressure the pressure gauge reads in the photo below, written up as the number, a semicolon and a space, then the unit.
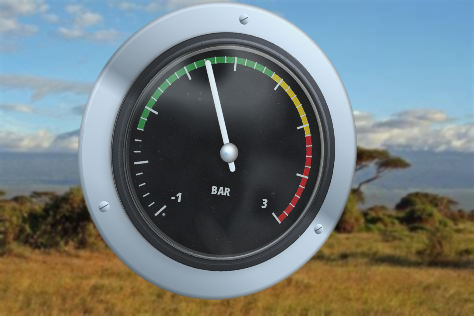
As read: 0.7; bar
